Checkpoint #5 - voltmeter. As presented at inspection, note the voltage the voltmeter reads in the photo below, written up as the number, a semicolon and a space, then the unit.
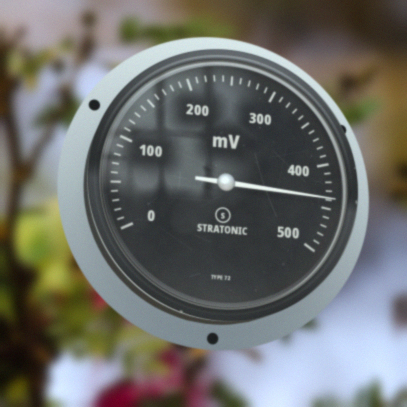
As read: 440; mV
